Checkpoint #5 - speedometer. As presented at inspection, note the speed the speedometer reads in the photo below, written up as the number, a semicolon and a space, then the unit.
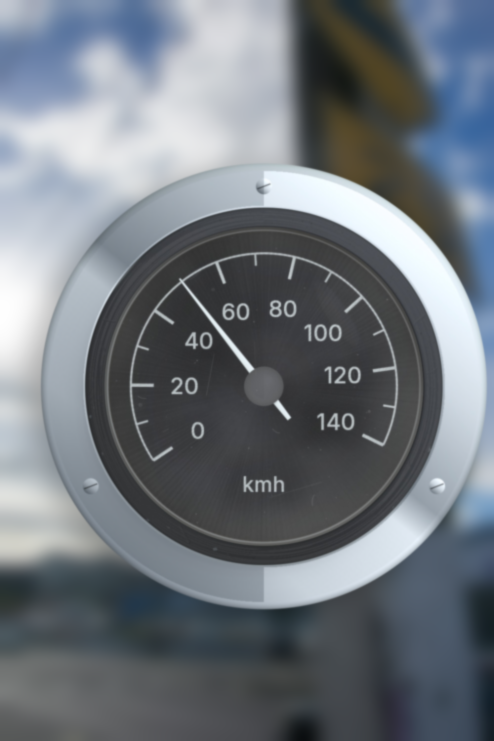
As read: 50; km/h
